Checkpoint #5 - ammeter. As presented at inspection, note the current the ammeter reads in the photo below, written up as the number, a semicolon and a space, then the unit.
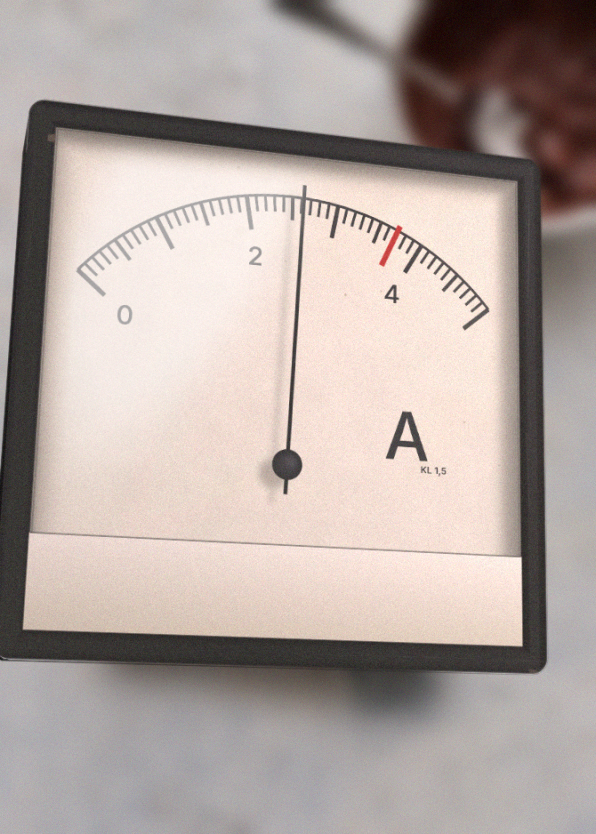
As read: 2.6; A
